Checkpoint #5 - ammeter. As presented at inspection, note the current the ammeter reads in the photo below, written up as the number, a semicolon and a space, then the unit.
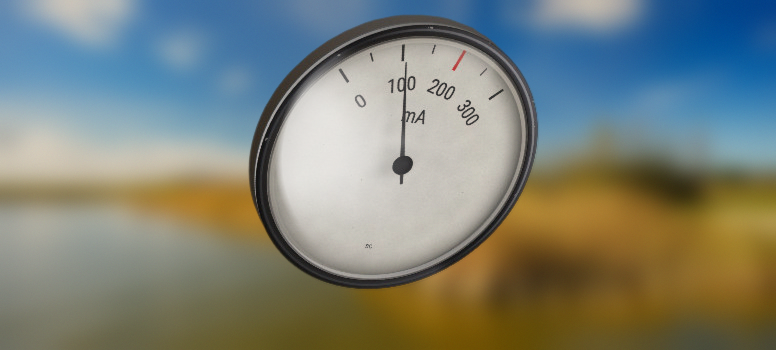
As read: 100; mA
